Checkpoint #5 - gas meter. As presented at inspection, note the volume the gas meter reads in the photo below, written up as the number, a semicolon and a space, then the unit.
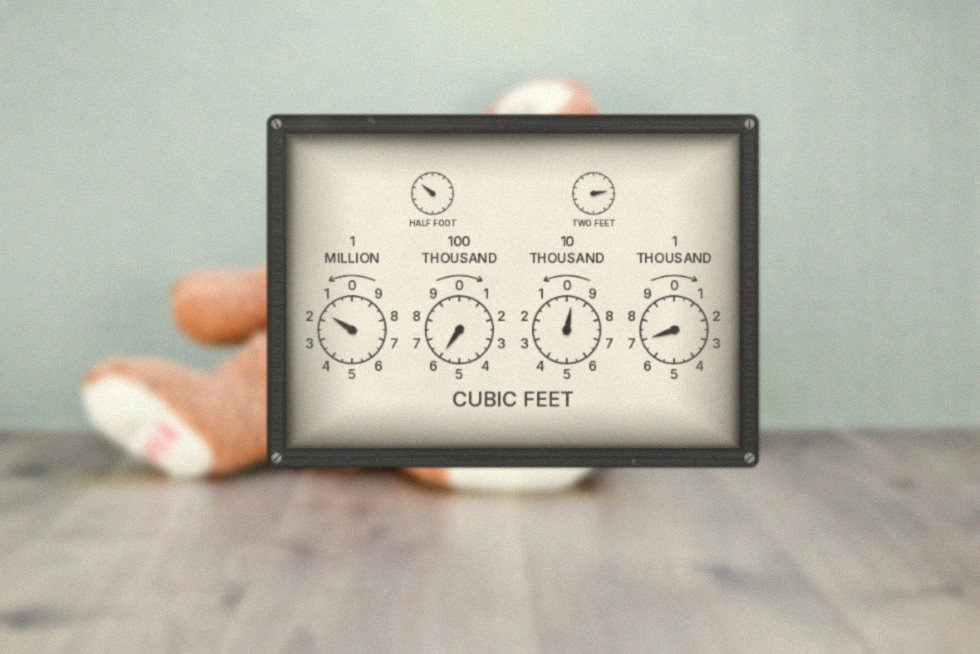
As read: 159700; ft³
